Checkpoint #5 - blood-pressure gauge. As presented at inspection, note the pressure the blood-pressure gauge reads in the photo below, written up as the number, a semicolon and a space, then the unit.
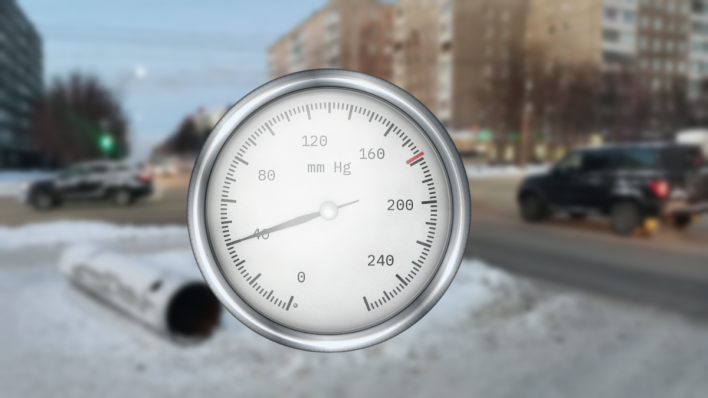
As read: 40; mmHg
